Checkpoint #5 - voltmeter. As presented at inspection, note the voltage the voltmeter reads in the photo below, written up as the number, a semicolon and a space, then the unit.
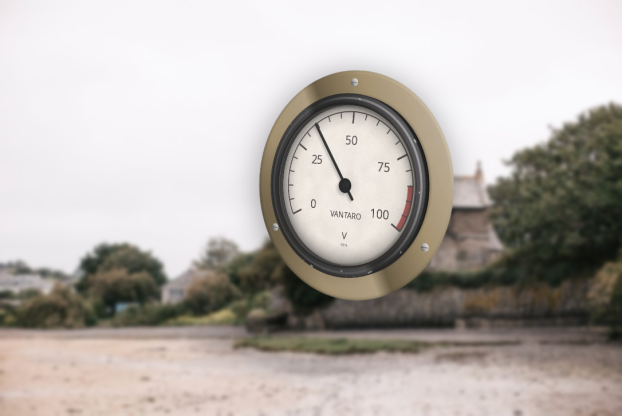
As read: 35; V
